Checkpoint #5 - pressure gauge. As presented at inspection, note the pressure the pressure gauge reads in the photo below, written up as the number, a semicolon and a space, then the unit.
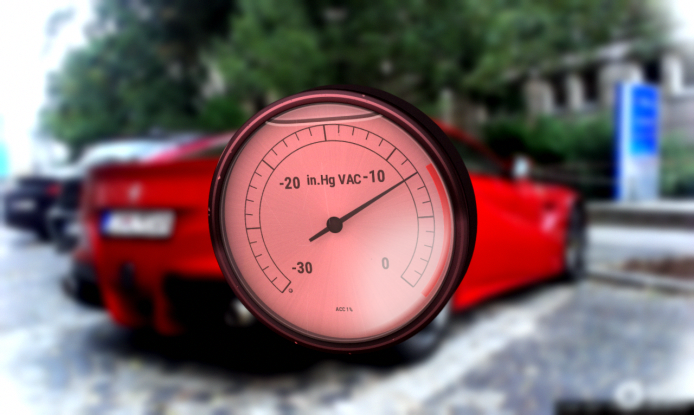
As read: -8; inHg
